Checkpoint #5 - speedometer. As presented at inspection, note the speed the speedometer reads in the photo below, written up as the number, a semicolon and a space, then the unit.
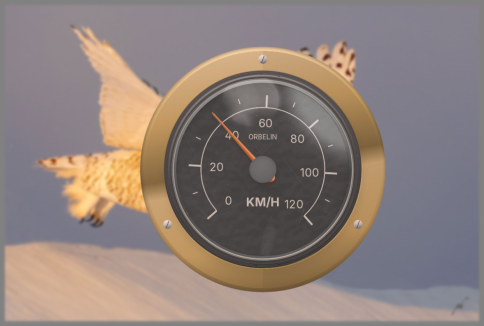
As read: 40; km/h
